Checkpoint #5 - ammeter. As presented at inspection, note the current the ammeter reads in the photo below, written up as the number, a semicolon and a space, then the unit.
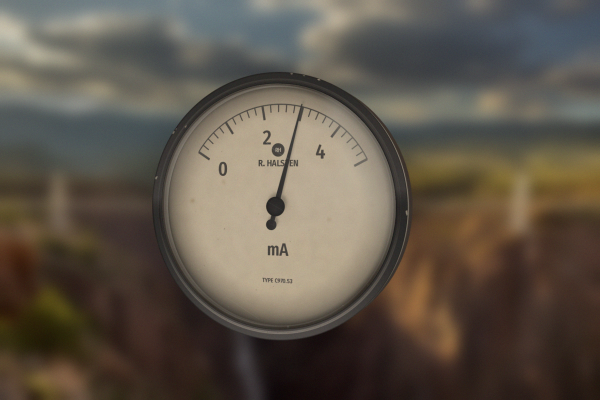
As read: 3; mA
